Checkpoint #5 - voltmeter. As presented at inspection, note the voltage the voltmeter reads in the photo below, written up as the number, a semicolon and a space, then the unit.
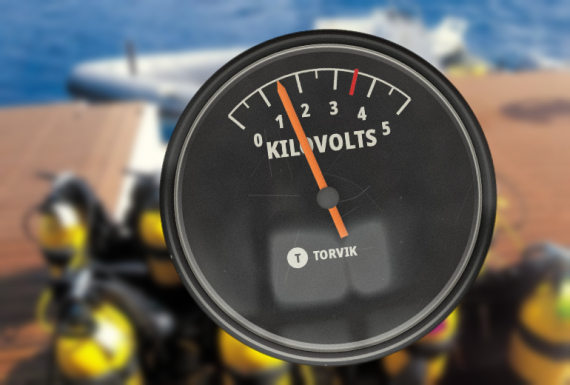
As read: 1.5; kV
